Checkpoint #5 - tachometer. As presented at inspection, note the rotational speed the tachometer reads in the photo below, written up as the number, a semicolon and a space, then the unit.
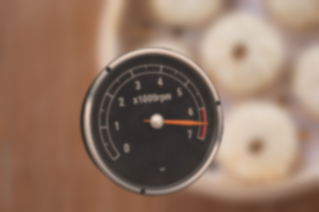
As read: 6500; rpm
